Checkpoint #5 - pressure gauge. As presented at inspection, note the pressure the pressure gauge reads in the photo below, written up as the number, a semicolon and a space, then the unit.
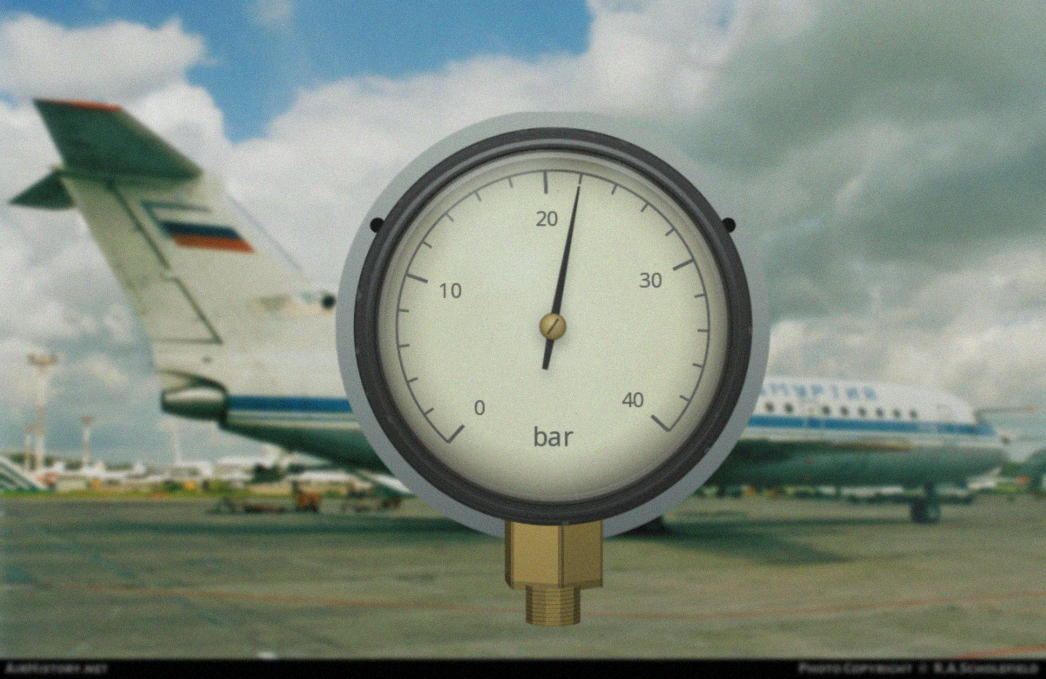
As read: 22; bar
